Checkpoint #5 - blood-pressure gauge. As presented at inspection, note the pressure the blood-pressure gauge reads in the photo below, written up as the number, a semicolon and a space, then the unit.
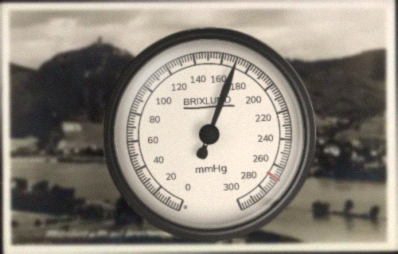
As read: 170; mmHg
